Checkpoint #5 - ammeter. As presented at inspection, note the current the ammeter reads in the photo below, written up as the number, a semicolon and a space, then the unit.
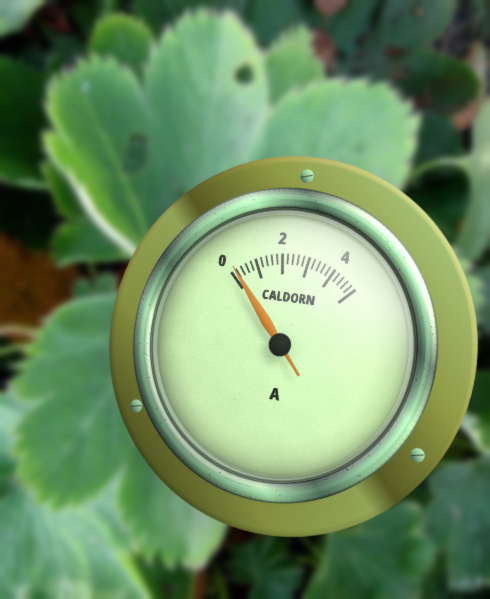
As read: 0.2; A
